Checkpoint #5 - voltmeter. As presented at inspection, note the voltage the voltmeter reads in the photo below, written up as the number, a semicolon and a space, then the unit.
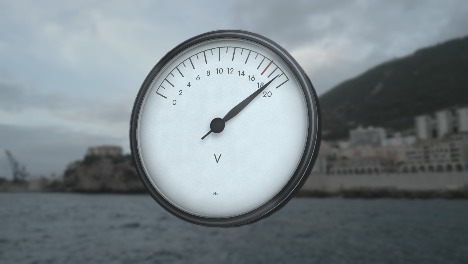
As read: 19; V
